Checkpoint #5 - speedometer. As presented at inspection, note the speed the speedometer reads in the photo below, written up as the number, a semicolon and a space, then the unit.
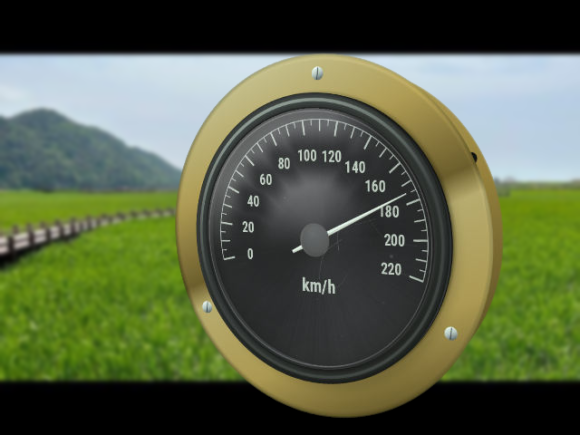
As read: 175; km/h
